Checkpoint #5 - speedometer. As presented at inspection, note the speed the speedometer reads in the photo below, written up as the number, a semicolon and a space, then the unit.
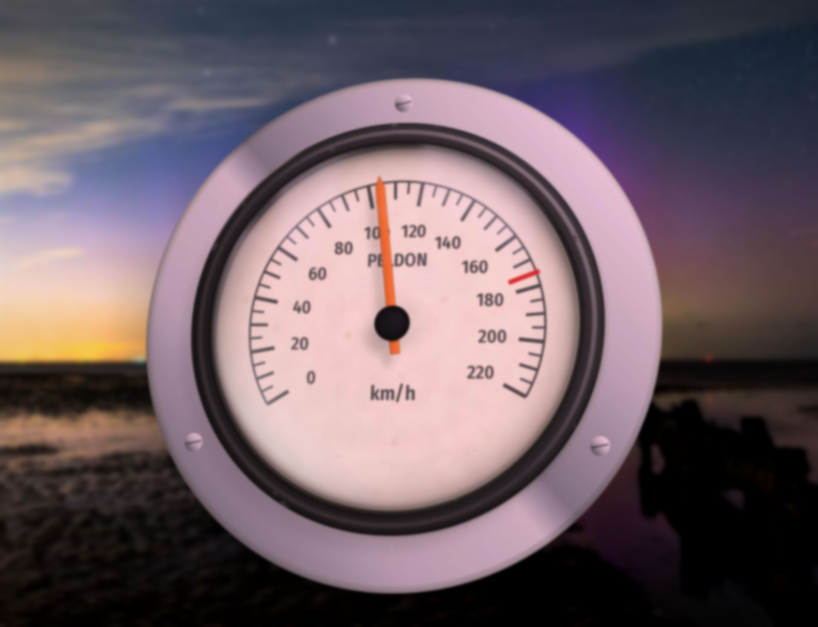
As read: 105; km/h
